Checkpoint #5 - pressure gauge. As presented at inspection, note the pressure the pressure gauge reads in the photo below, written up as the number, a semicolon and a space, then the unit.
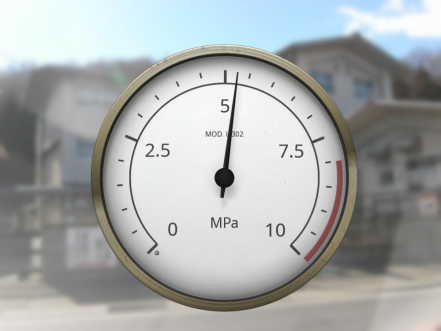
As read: 5.25; MPa
